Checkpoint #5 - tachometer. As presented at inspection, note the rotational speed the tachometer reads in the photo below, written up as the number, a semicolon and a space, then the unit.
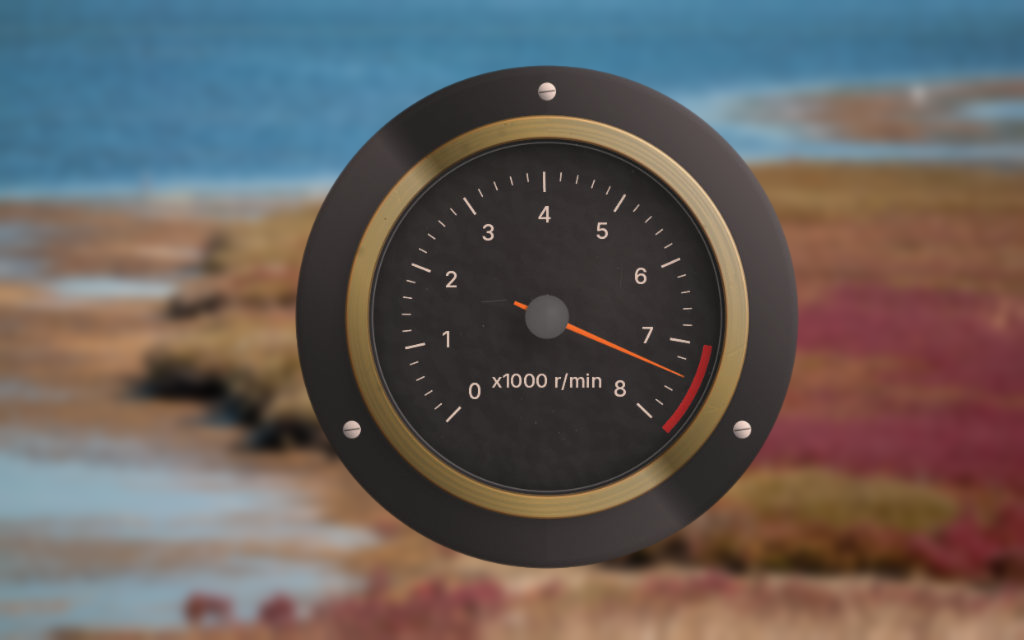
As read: 7400; rpm
